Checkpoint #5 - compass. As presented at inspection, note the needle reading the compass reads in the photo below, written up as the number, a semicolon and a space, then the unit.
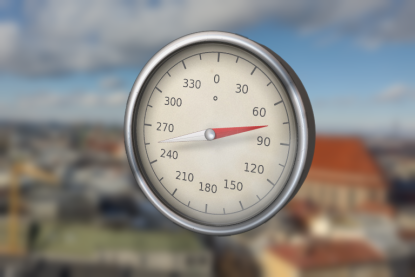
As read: 75; °
